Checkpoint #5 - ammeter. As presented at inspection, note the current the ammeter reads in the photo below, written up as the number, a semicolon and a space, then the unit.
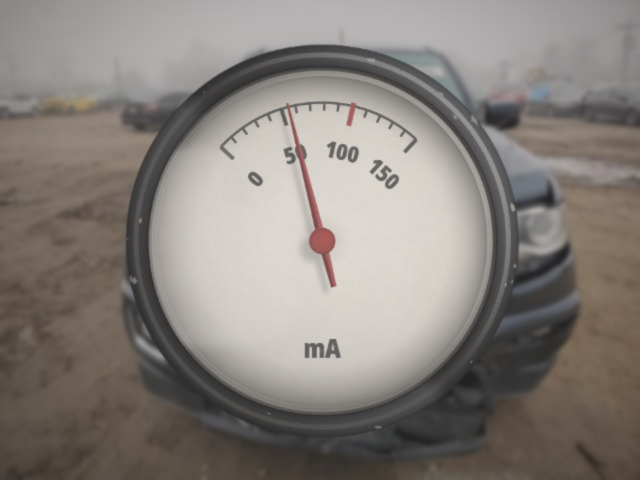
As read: 55; mA
